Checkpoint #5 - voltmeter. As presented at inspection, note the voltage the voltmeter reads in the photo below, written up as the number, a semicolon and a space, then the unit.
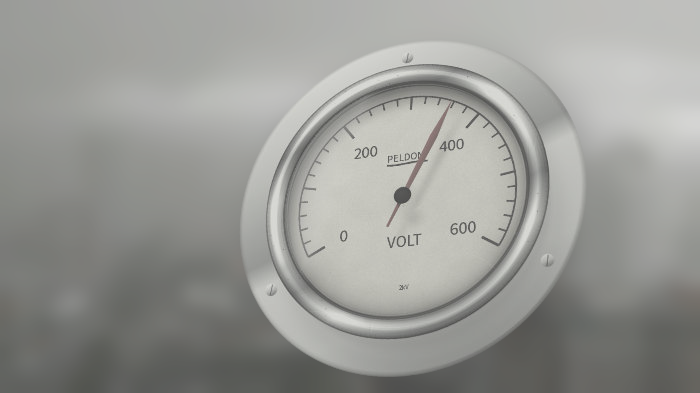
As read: 360; V
